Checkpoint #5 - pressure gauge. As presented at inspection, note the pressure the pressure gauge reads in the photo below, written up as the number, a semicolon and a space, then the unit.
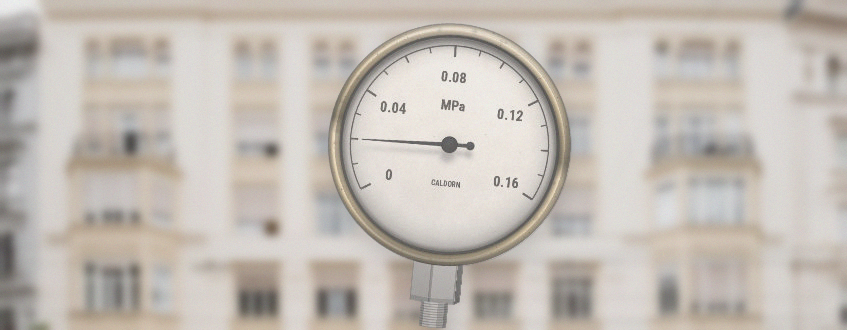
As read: 0.02; MPa
